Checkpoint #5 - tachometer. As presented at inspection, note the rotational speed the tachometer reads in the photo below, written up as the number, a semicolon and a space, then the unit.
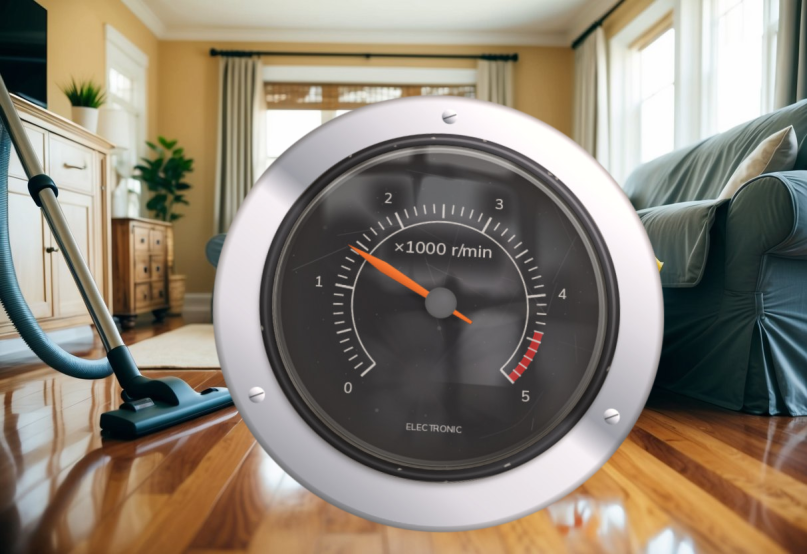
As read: 1400; rpm
